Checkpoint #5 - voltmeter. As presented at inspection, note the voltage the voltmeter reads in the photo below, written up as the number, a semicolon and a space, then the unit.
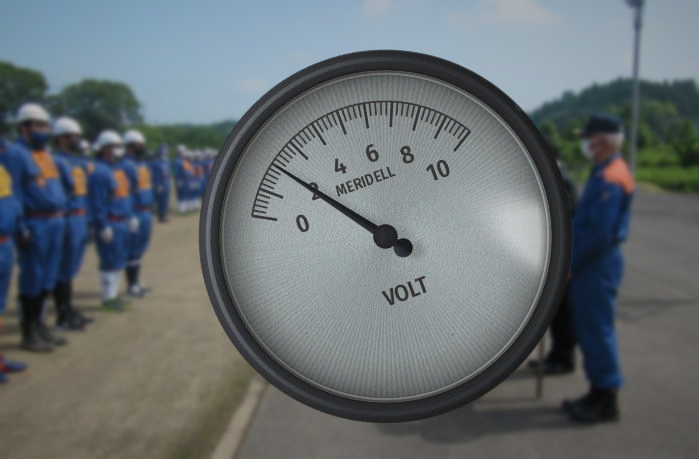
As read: 2; V
